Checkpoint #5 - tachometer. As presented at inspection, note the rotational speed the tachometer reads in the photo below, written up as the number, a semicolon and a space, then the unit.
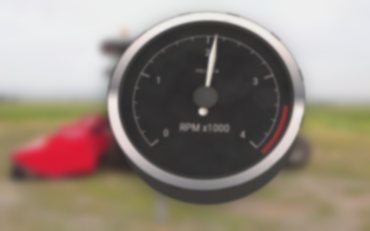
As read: 2100; rpm
